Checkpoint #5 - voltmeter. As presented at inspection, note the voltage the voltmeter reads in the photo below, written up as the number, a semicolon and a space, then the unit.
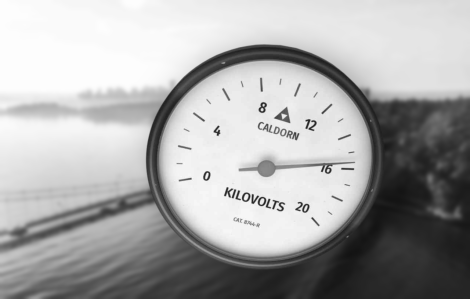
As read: 15.5; kV
